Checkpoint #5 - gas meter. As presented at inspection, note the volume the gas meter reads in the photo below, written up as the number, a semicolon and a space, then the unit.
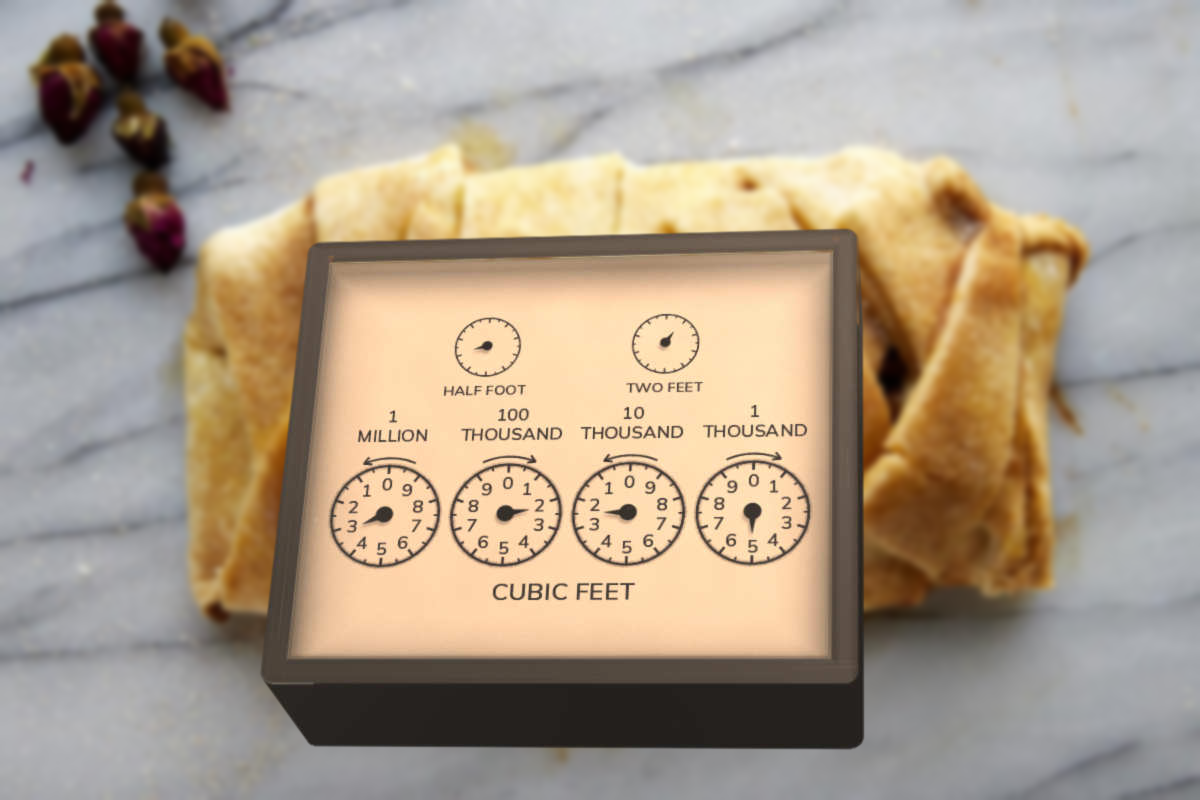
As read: 322500; ft³
